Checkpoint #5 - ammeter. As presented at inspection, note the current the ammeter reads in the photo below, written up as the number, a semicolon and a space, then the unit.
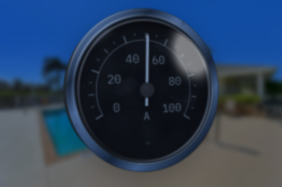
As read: 50; A
